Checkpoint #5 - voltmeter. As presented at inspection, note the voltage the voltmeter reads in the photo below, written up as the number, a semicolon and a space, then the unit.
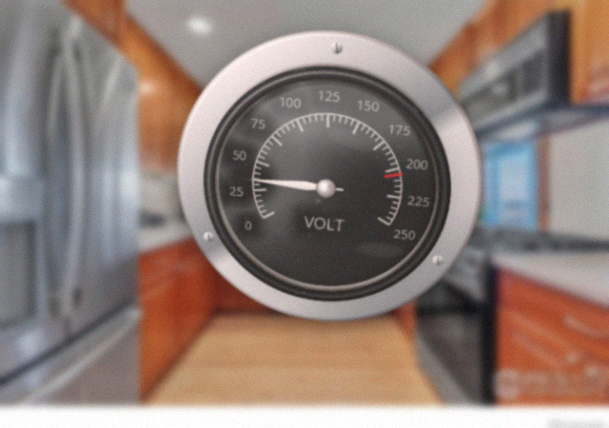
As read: 35; V
